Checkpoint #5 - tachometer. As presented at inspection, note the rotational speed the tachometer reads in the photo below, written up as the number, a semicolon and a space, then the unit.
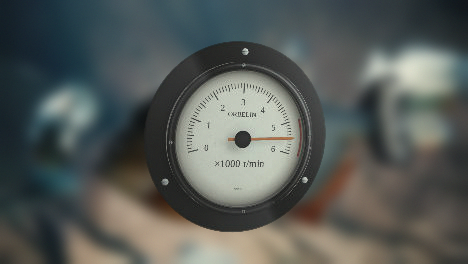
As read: 5500; rpm
